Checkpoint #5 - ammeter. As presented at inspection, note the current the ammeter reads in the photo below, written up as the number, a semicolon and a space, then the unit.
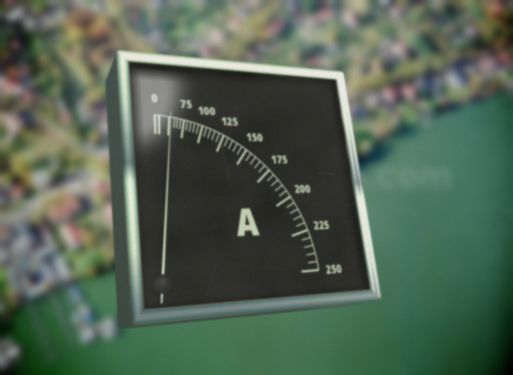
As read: 50; A
